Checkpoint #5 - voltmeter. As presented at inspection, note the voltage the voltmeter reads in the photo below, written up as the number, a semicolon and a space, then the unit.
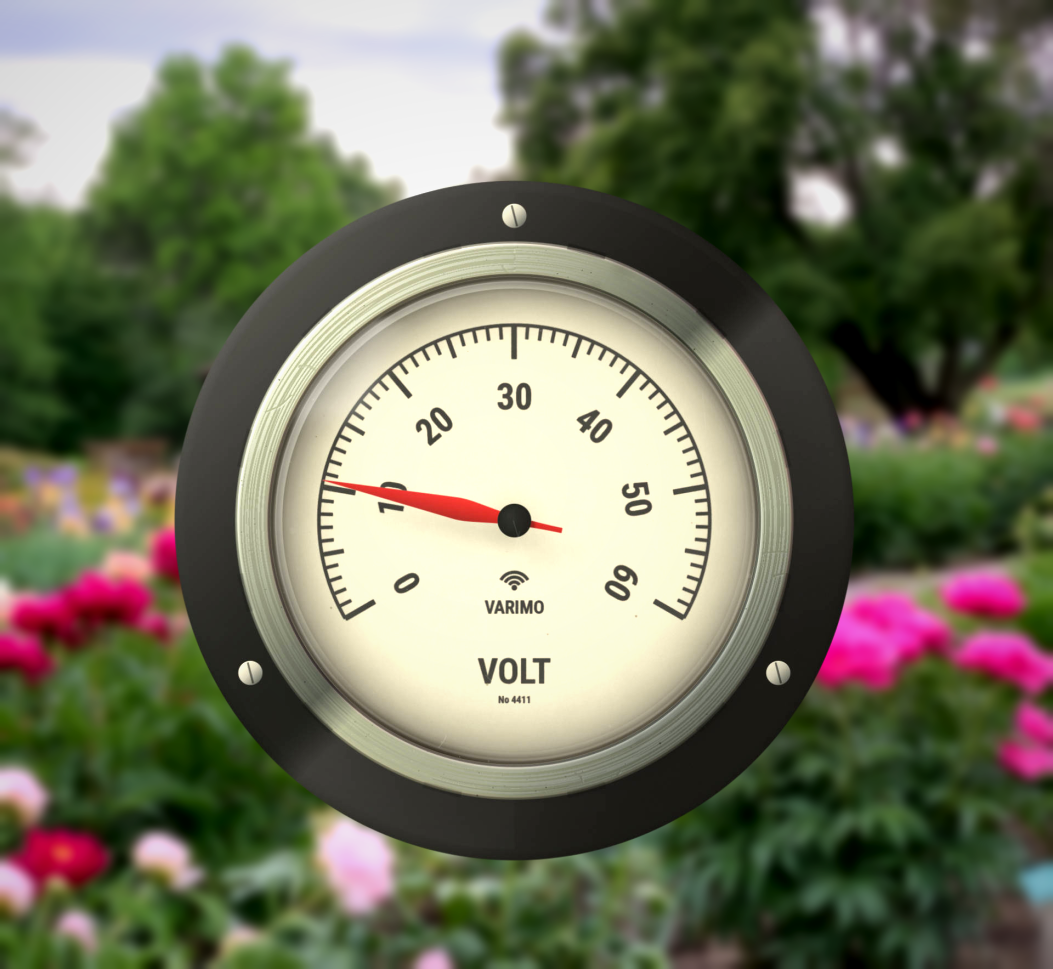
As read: 10.5; V
